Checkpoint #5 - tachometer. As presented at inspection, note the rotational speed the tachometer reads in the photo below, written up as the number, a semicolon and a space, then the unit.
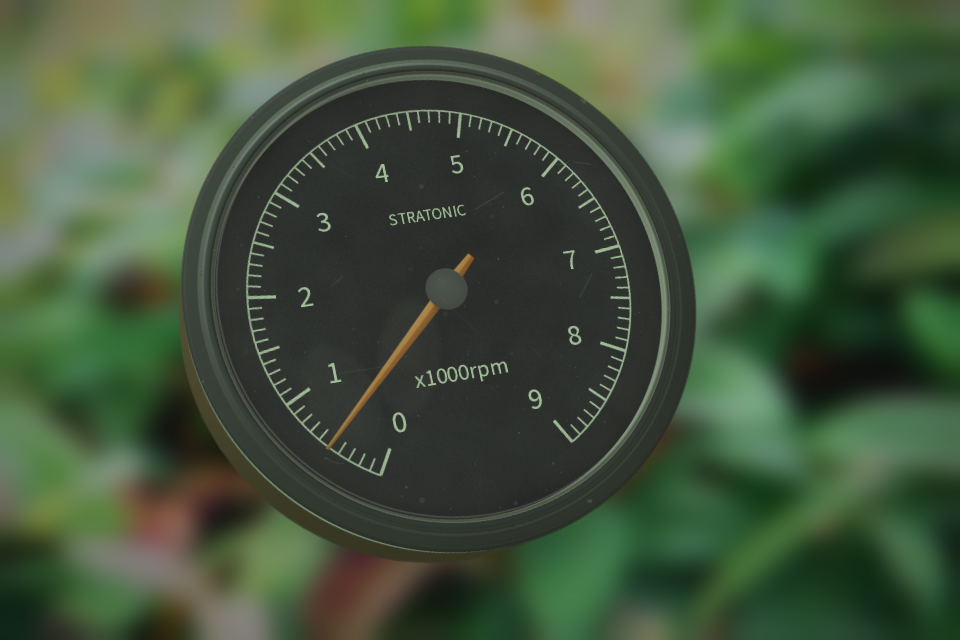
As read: 500; rpm
